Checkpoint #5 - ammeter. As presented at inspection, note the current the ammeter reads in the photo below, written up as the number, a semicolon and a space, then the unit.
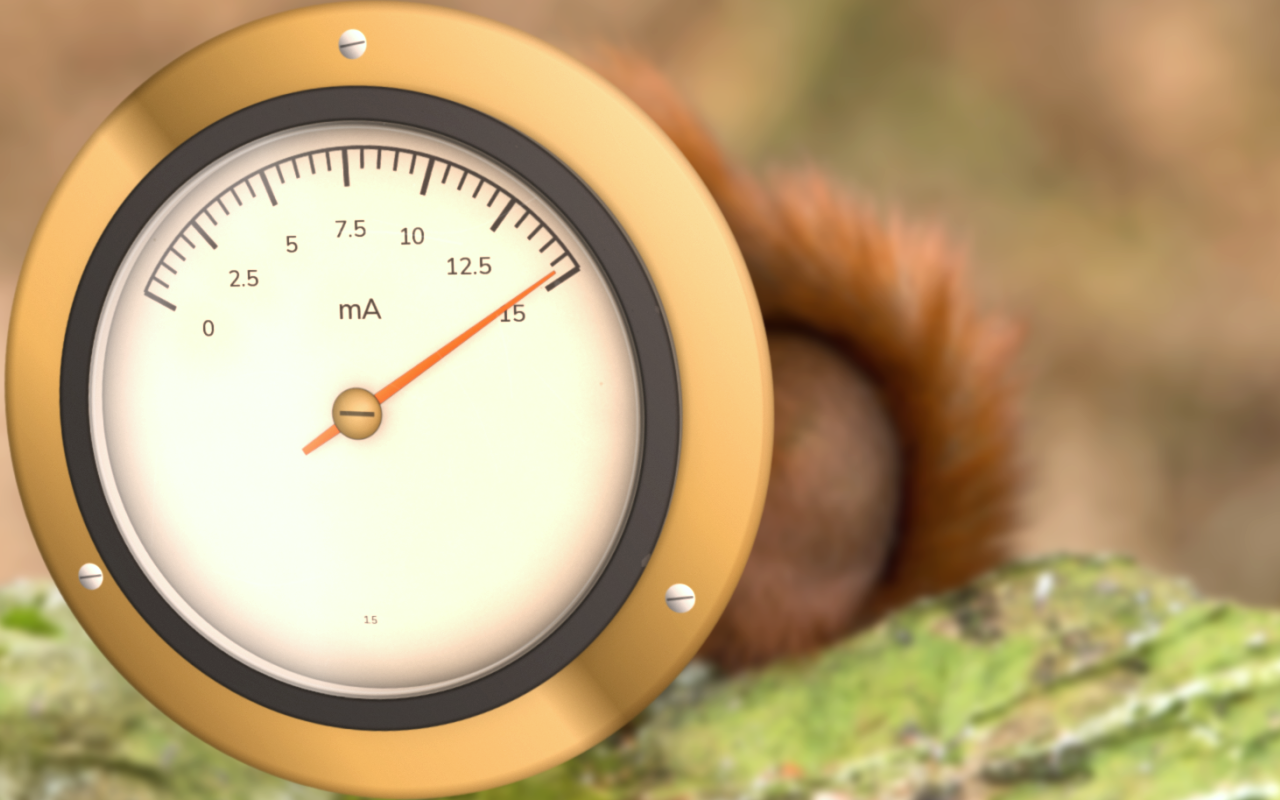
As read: 14.75; mA
